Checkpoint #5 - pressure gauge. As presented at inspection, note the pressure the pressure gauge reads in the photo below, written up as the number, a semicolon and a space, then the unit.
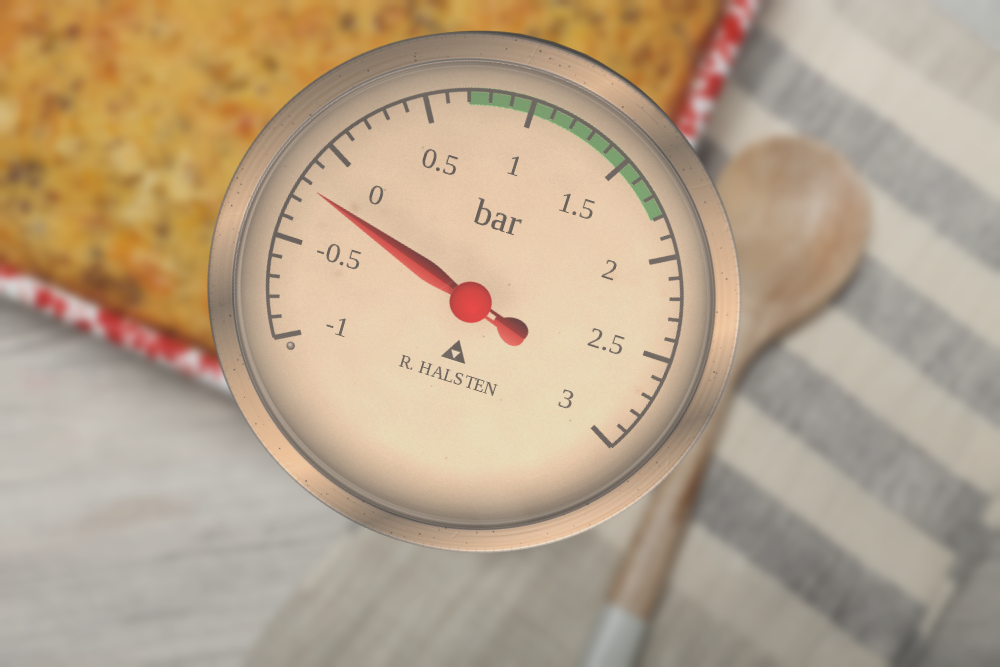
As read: -0.2; bar
